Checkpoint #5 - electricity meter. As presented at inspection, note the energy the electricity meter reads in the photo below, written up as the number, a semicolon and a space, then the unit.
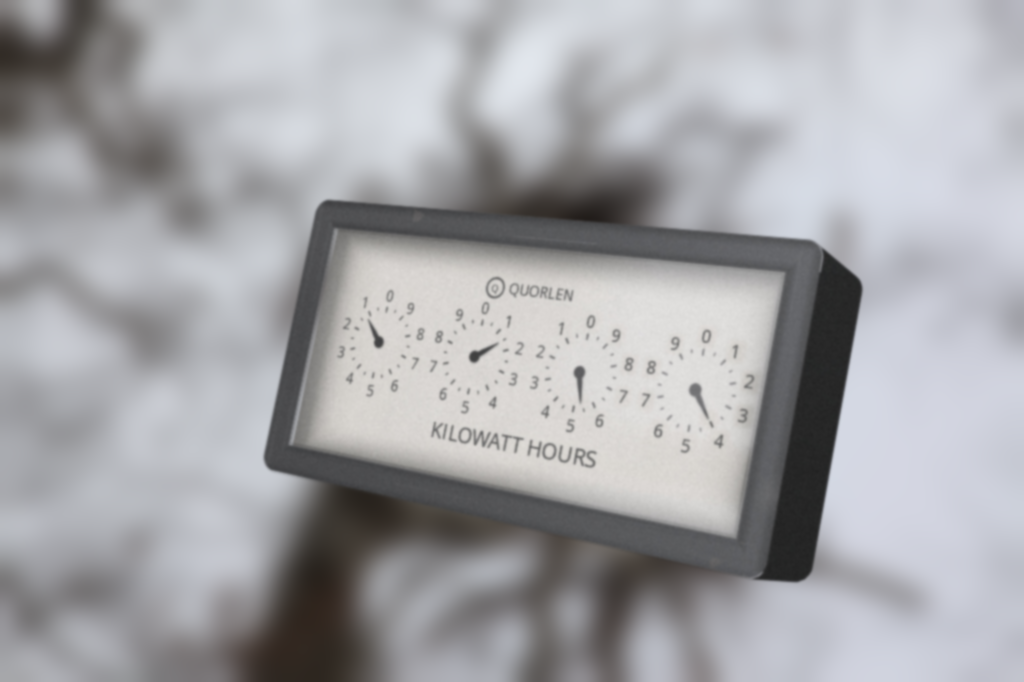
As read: 1154; kWh
